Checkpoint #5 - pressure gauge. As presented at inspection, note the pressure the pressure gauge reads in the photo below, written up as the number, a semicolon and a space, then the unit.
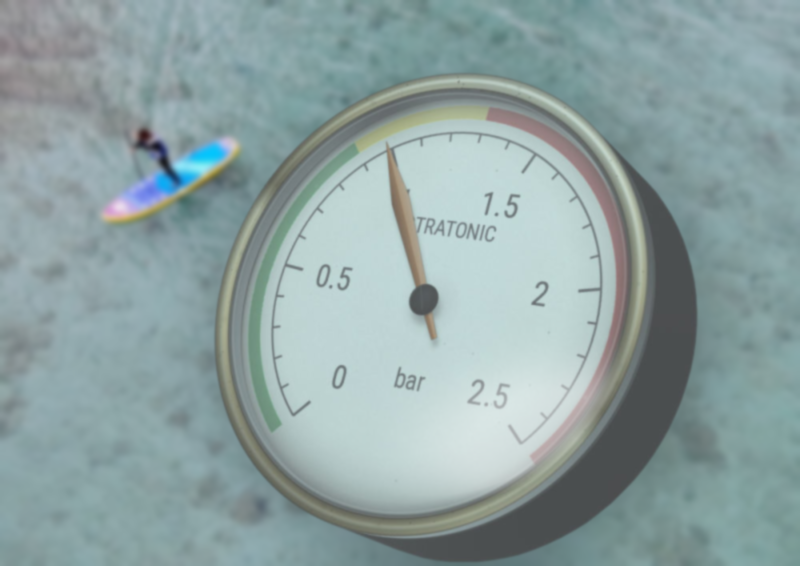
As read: 1; bar
